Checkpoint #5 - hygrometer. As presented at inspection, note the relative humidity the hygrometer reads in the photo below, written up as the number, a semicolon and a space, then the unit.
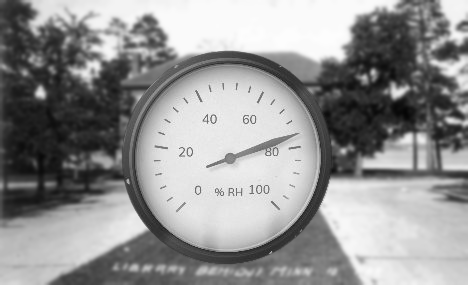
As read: 76; %
